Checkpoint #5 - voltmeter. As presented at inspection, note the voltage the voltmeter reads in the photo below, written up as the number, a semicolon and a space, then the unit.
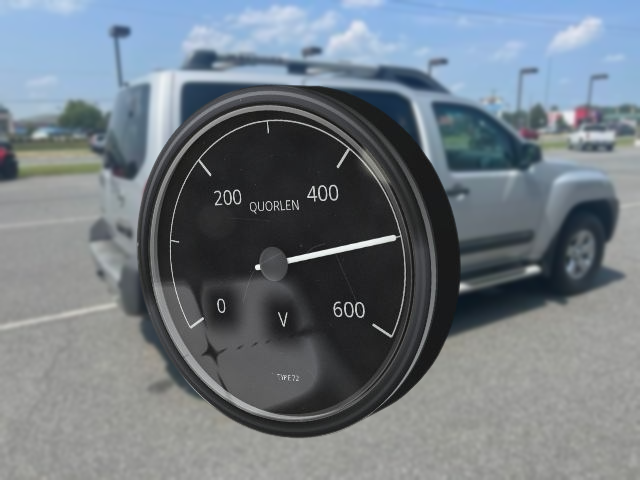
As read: 500; V
